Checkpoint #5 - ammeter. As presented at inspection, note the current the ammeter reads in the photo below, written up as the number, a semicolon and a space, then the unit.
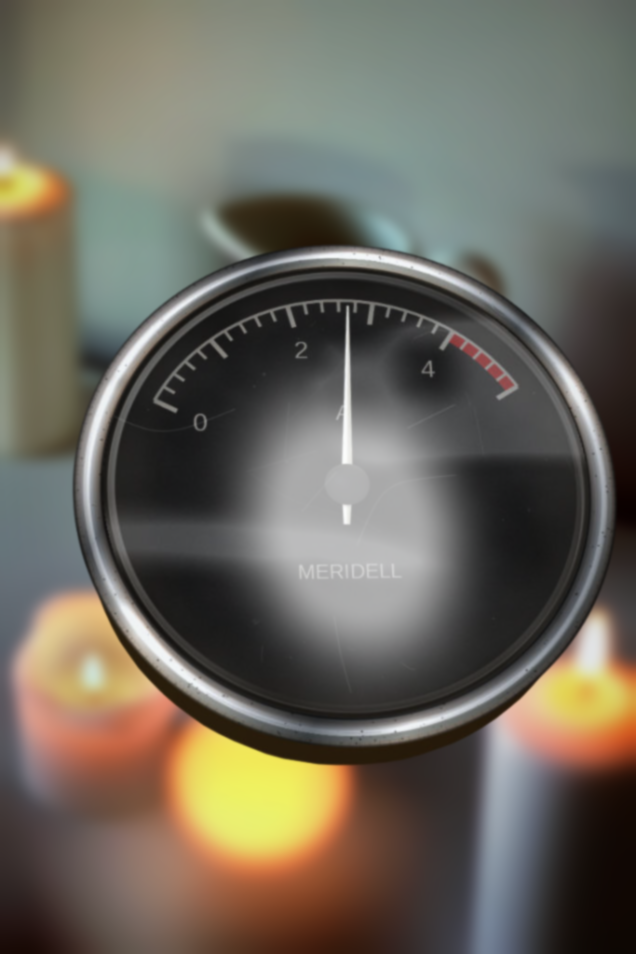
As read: 2.7; A
